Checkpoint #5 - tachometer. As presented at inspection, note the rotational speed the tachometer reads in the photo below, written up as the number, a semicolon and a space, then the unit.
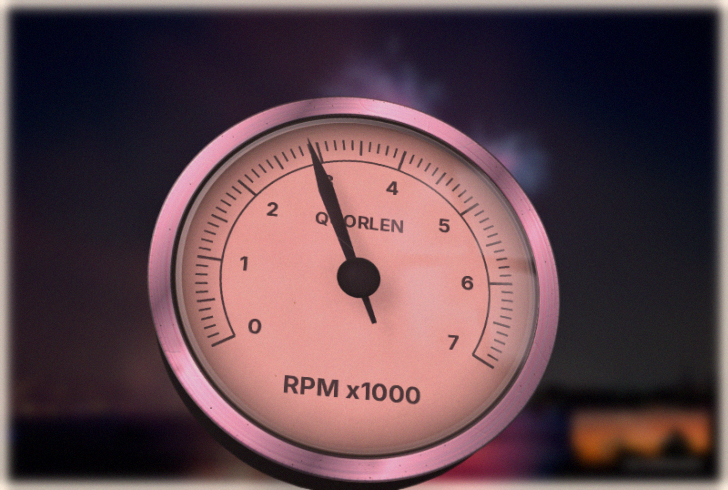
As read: 2900; rpm
